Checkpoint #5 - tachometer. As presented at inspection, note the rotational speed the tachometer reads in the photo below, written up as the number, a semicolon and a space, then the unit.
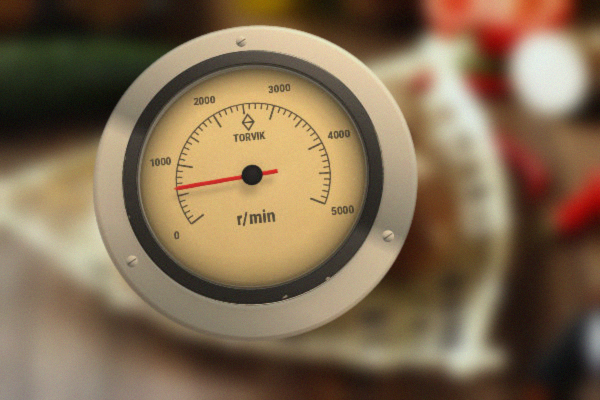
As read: 600; rpm
